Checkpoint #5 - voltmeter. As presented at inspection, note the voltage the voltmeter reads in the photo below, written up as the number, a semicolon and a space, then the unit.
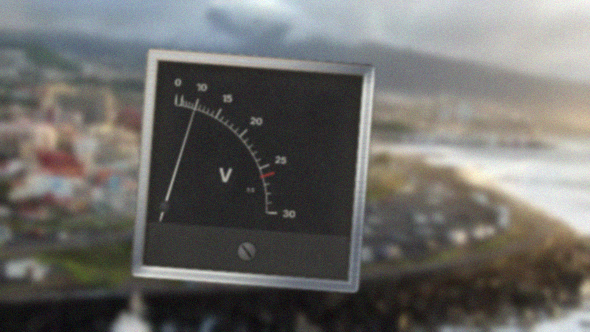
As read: 10; V
